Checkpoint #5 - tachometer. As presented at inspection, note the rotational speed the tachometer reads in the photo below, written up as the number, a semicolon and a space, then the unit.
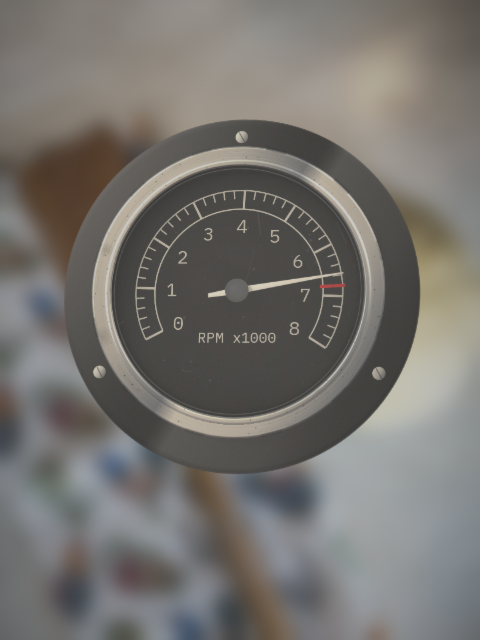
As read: 6600; rpm
